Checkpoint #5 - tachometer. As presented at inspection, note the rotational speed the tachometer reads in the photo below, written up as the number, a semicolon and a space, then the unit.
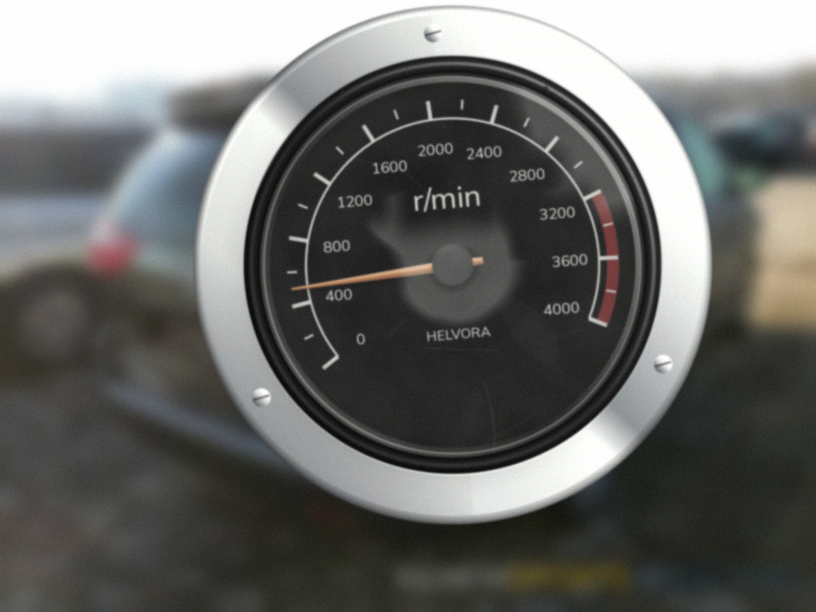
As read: 500; rpm
